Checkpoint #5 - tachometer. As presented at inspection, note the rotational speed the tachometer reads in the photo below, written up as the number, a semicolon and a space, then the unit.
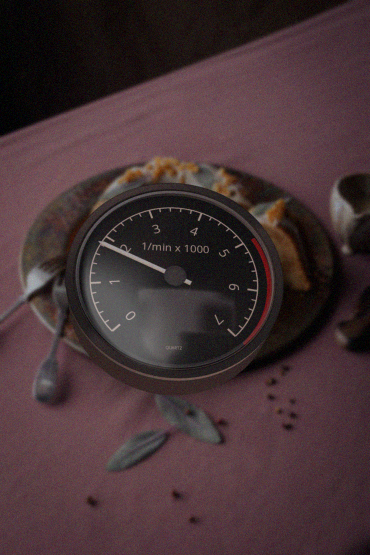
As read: 1800; rpm
